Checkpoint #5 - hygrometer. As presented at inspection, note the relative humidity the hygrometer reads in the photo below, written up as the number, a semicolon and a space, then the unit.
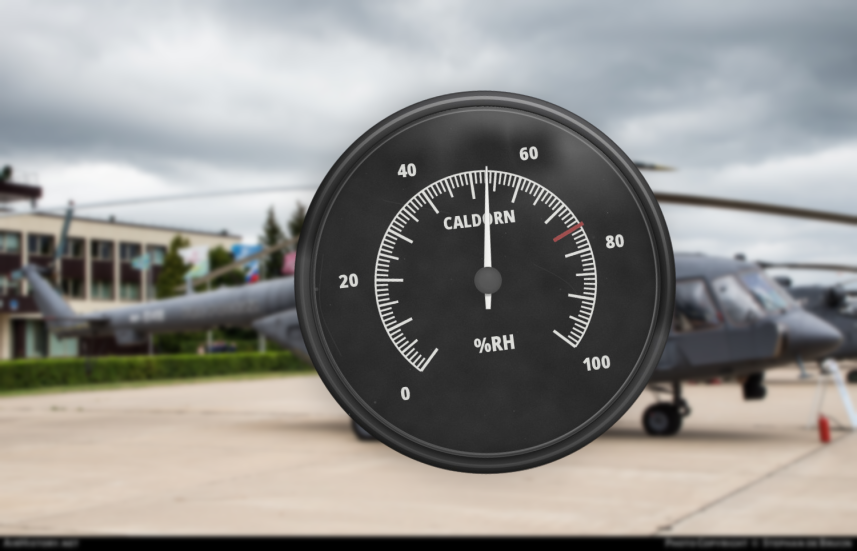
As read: 53; %
